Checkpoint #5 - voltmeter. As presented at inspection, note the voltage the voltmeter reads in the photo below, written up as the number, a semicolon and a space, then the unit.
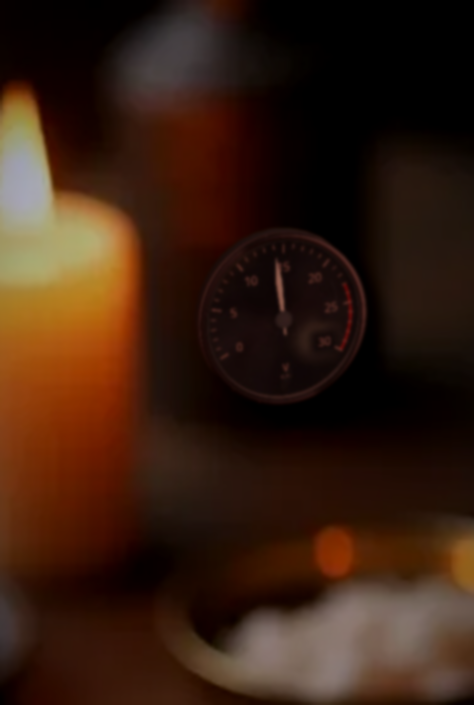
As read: 14; V
